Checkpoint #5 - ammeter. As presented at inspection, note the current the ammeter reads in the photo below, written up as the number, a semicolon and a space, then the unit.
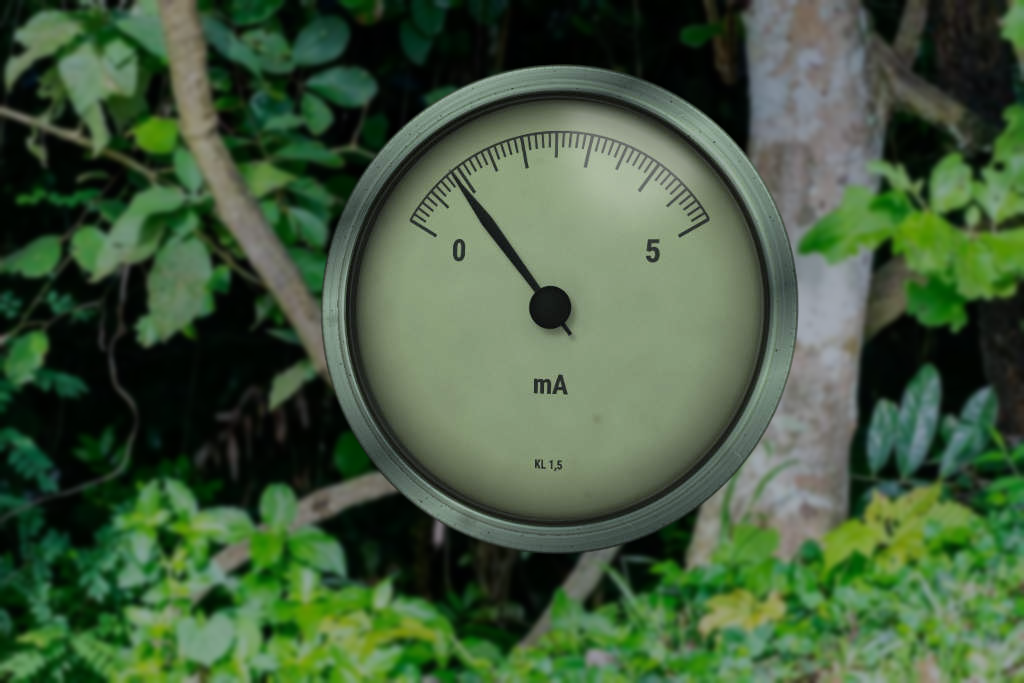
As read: 0.9; mA
